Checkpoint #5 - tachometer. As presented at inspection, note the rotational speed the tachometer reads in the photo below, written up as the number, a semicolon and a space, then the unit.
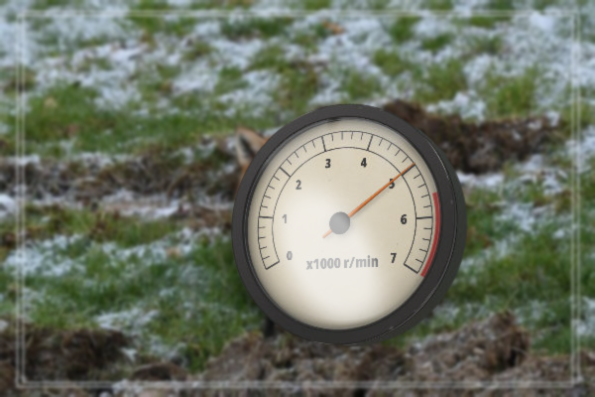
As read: 5000; rpm
